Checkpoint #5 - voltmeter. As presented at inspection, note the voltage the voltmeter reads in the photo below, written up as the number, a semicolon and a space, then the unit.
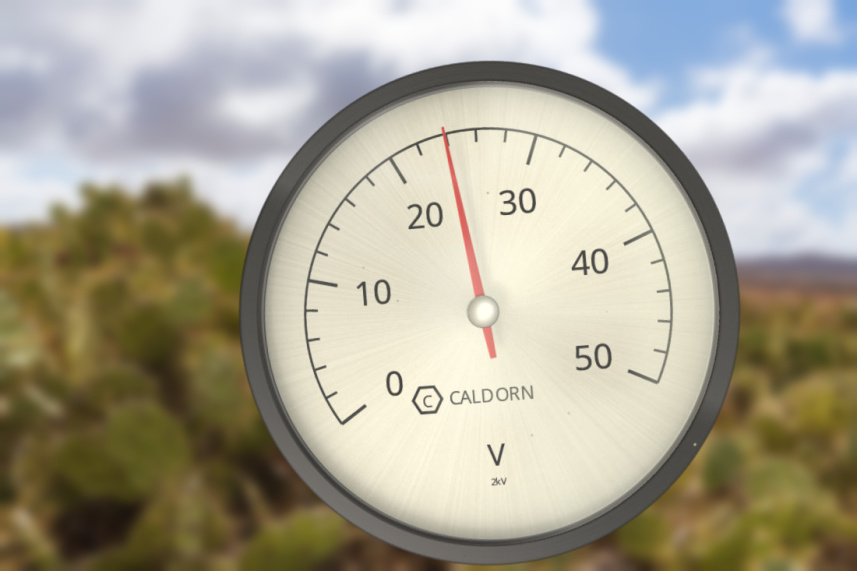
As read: 24; V
